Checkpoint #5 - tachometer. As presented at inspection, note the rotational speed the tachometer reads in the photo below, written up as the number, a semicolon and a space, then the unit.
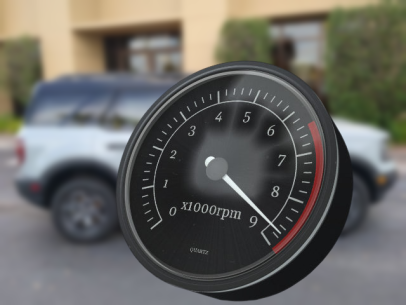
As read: 8700; rpm
